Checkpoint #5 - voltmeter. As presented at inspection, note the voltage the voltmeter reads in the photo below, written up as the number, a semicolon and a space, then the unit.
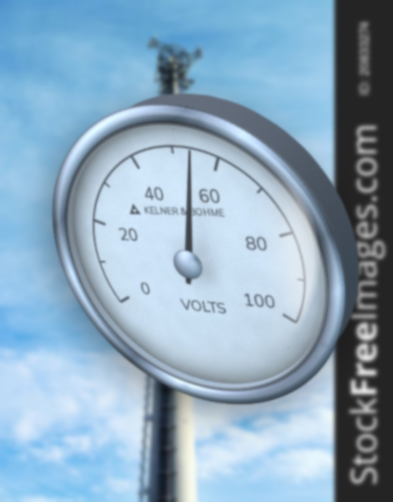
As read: 55; V
